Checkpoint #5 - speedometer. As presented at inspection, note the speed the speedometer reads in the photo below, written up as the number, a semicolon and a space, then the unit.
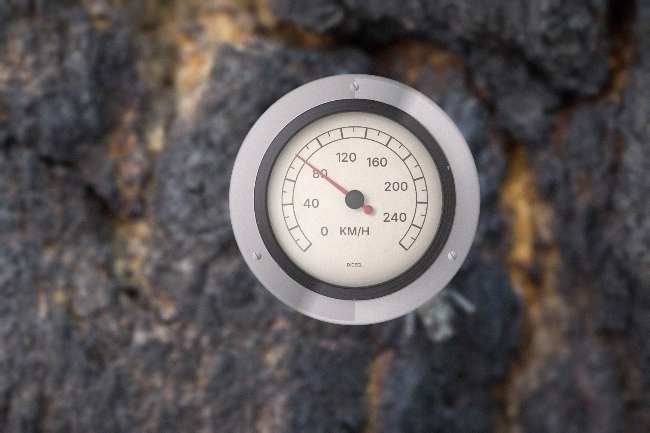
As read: 80; km/h
